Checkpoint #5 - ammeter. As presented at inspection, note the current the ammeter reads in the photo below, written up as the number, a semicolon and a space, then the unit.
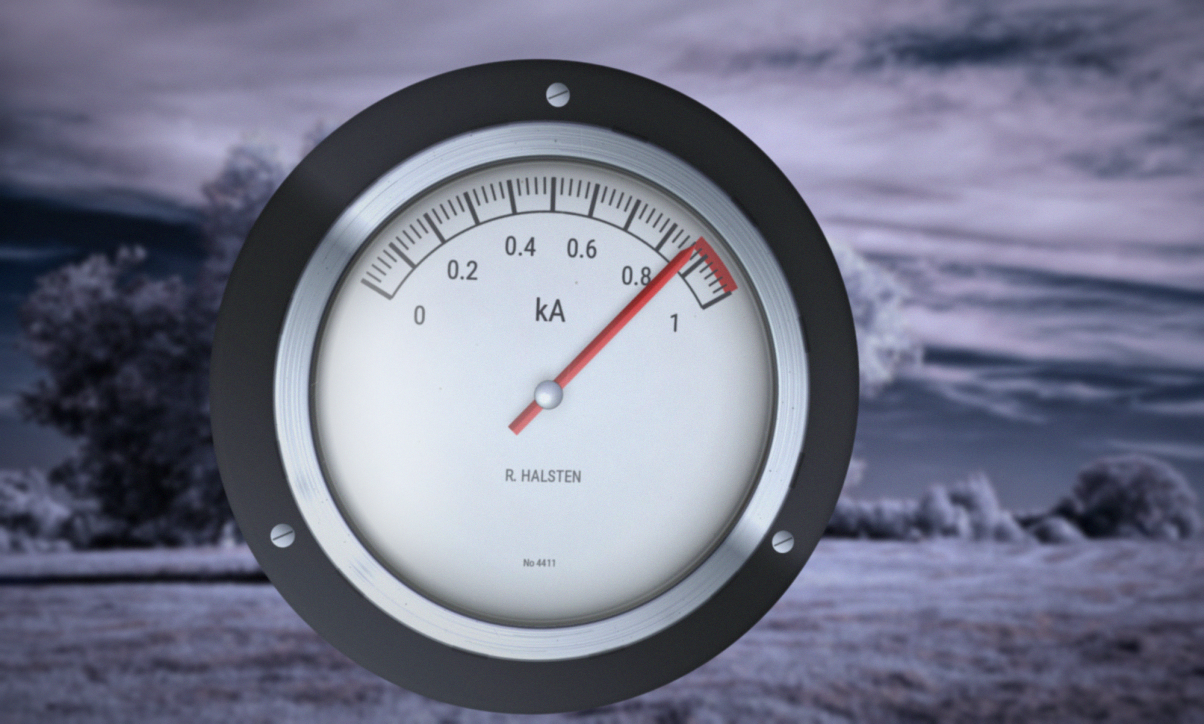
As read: 0.86; kA
